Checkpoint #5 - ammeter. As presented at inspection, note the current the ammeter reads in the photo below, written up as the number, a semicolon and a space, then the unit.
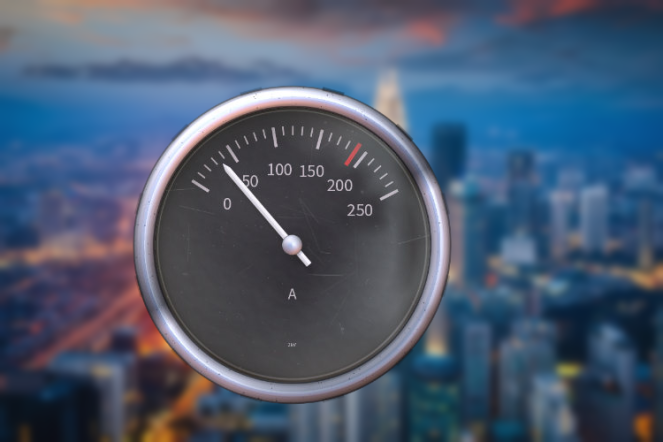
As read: 35; A
